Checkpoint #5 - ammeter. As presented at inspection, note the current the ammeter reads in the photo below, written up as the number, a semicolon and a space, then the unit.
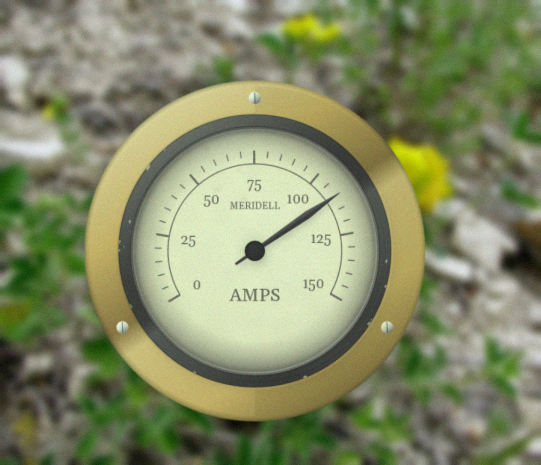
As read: 110; A
